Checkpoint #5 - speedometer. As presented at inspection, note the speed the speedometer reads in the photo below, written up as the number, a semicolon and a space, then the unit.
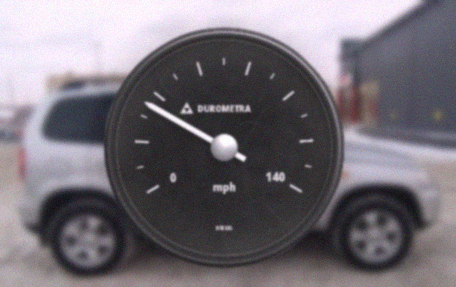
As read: 35; mph
